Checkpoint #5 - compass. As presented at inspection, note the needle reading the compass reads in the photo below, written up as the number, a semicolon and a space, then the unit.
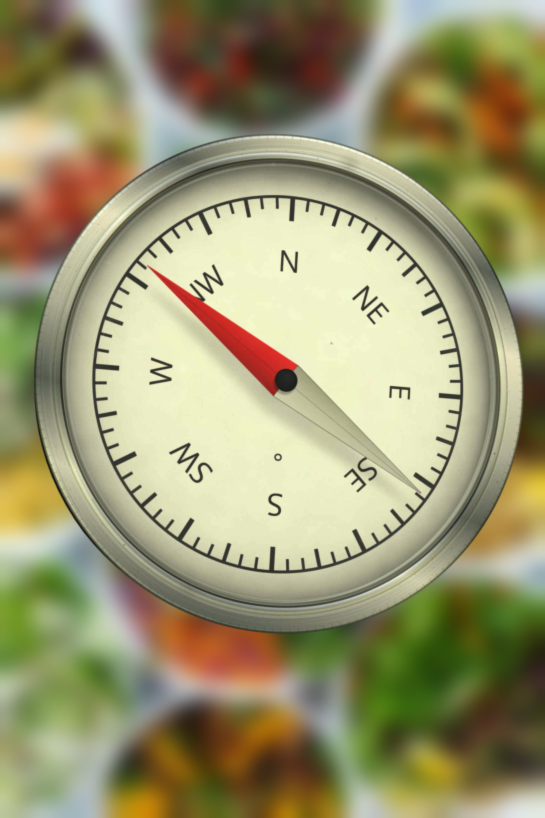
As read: 305; °
